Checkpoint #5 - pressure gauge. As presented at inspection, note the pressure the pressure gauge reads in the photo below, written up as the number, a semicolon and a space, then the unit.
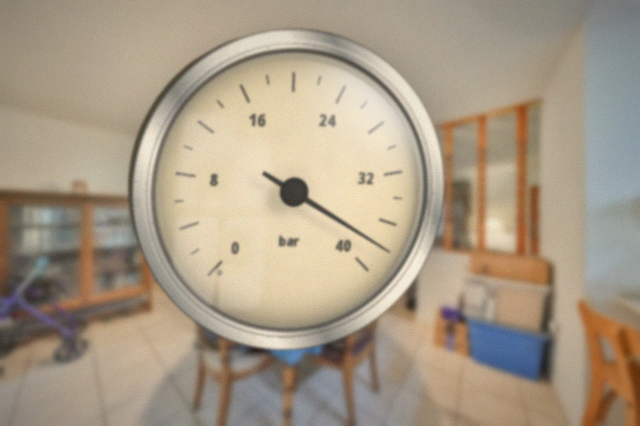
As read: 38; bar
